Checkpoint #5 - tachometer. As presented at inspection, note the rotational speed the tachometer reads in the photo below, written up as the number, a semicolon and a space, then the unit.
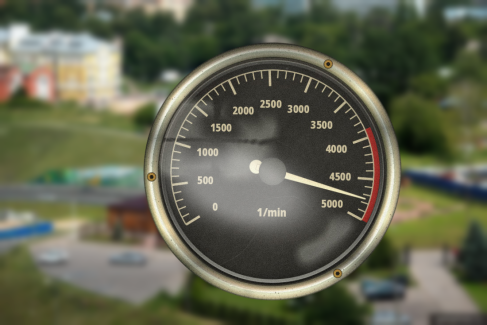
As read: 4750; rpm
